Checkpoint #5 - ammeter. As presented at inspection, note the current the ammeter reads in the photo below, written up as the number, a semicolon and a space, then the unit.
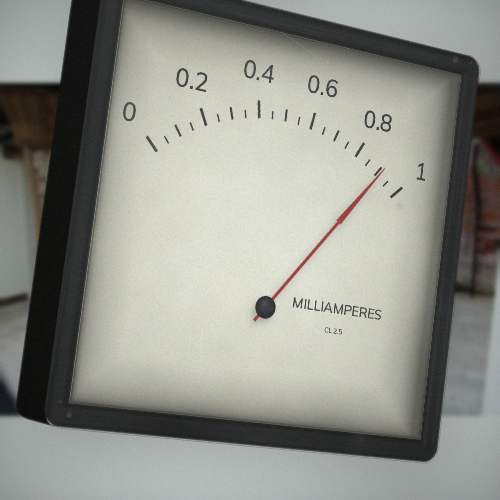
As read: 0.9; mA
